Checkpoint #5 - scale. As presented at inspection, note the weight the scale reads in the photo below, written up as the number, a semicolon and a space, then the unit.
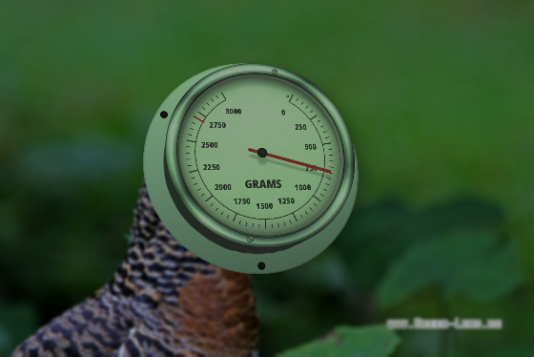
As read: 750; g
